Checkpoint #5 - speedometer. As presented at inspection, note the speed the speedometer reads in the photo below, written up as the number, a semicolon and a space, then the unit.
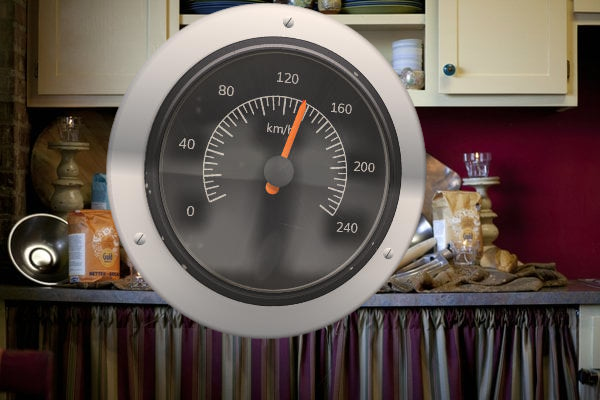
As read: 135; km/h
